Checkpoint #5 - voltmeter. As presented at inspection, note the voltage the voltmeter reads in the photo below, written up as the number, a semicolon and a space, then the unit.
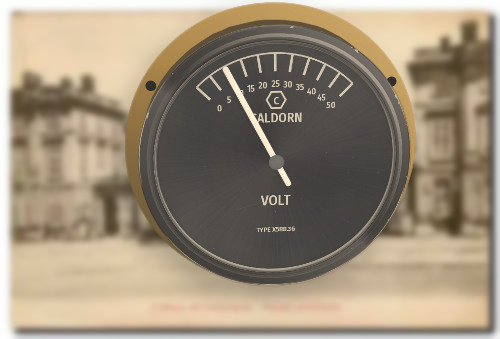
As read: 10; V
